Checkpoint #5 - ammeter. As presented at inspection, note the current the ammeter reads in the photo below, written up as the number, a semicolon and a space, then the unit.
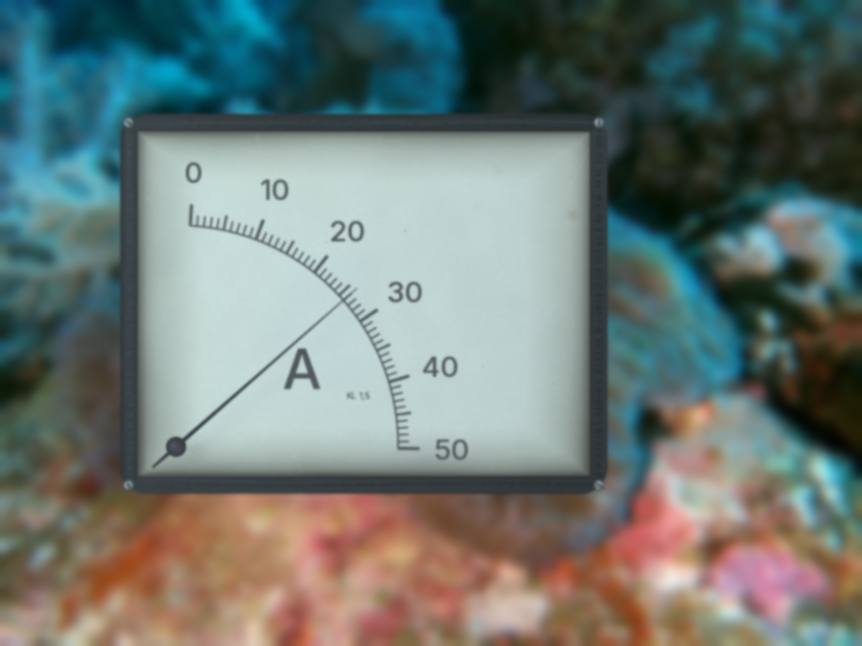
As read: 26; A
